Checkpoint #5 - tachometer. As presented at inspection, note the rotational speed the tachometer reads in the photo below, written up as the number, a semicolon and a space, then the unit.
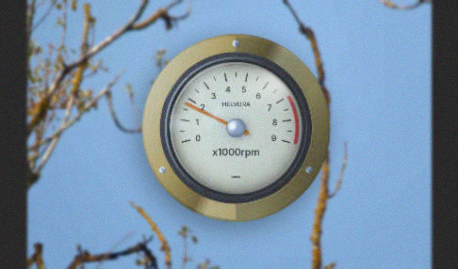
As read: 1750; rpm
